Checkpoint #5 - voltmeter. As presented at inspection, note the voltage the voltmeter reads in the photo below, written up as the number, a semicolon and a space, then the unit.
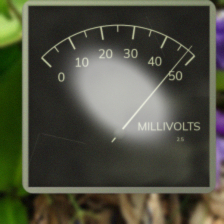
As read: 47.5; mV
